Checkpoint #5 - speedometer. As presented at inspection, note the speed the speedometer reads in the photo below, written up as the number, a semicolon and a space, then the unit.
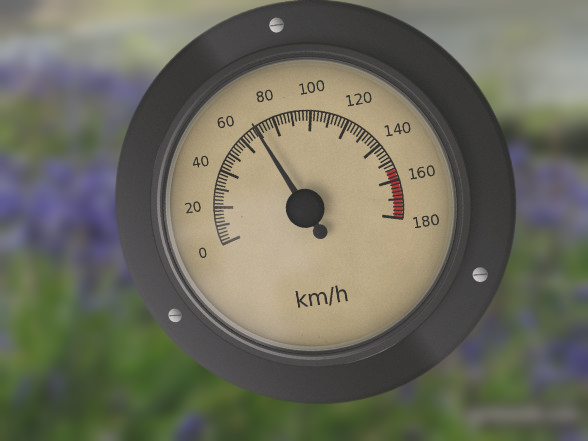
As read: 70; km/h
